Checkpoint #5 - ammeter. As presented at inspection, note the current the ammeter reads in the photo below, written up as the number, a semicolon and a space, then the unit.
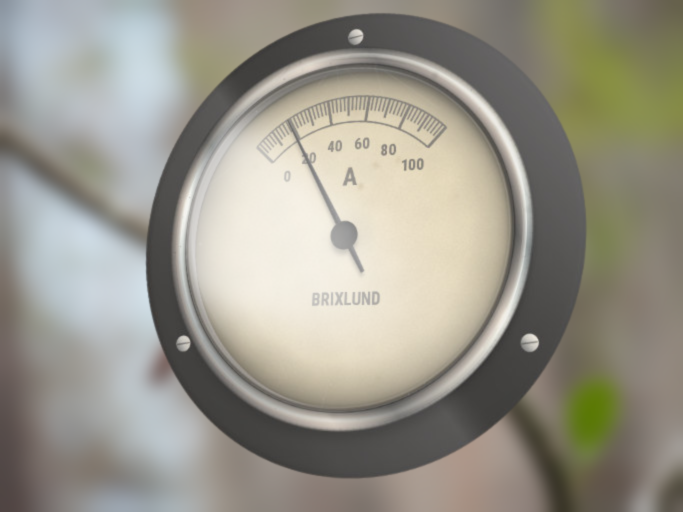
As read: 20; A
